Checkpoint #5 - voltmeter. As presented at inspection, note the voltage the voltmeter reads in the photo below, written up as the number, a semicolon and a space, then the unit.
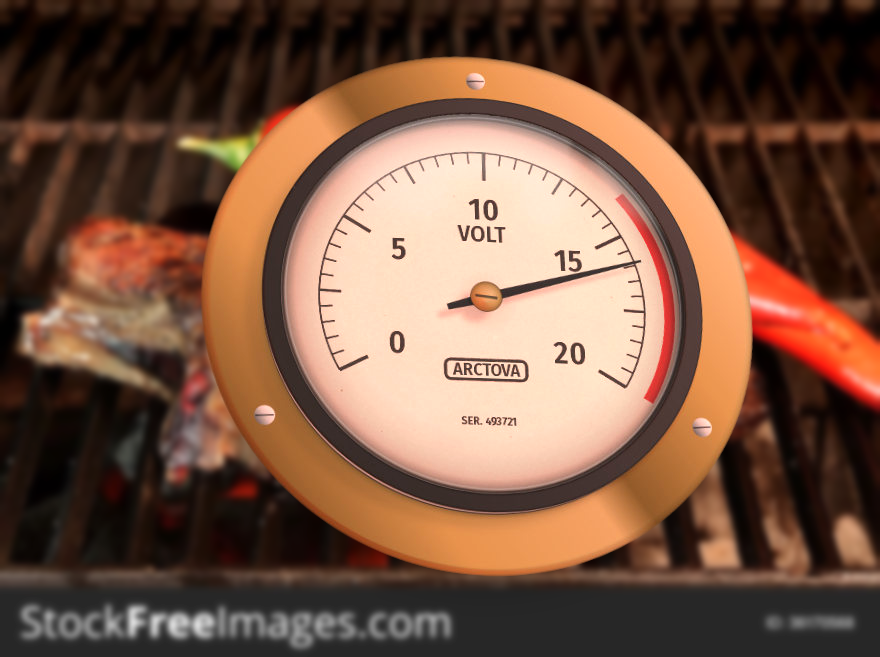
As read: 16; V
